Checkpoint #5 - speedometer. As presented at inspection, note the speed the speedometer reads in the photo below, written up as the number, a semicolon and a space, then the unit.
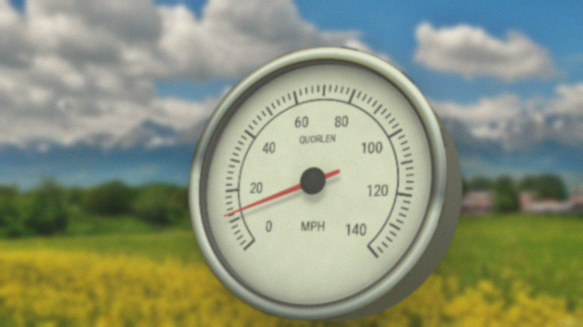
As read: 12; mph
